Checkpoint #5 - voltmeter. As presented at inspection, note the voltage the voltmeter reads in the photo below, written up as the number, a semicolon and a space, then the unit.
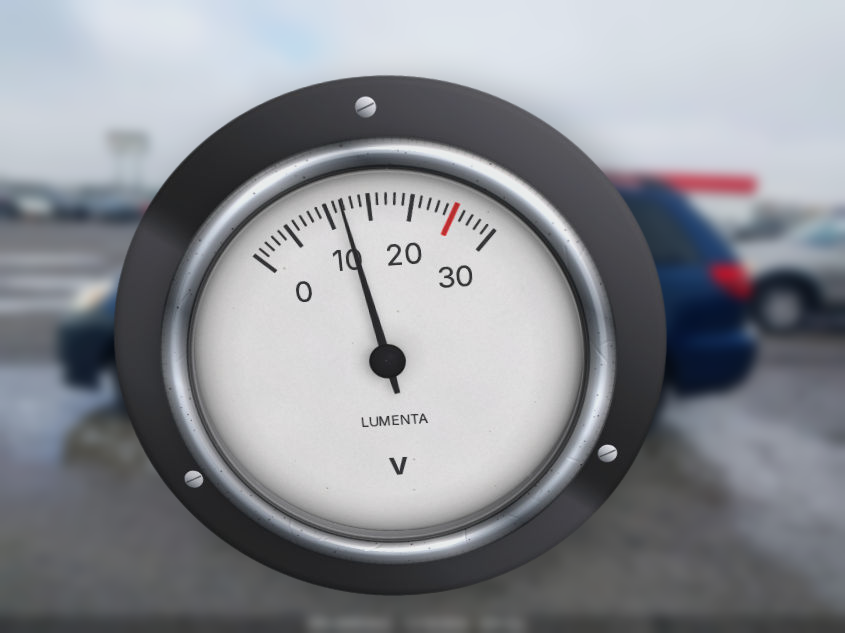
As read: 12; V
